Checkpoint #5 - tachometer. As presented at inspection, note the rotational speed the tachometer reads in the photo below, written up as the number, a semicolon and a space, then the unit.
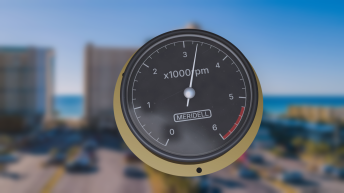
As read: 3300; rpm
